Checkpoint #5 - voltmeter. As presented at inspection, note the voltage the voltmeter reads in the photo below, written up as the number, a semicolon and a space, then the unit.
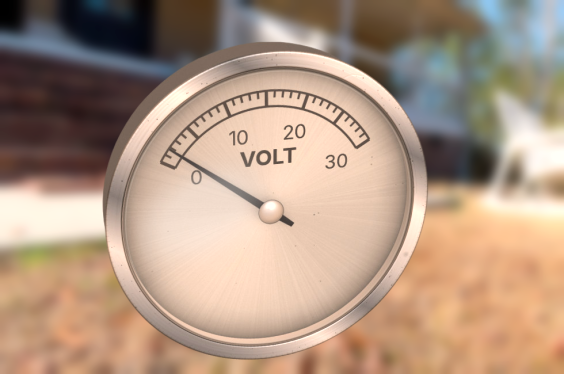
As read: 2; V
